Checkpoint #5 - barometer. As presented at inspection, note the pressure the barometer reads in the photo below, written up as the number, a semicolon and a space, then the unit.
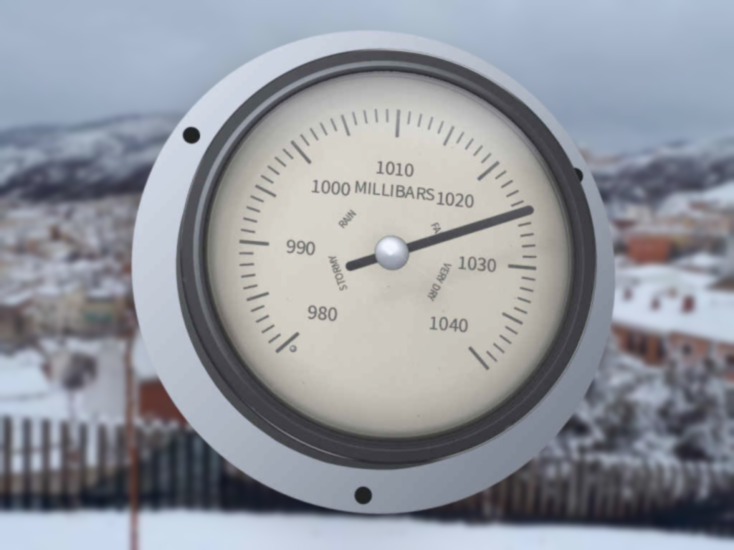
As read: 1025; mbar
